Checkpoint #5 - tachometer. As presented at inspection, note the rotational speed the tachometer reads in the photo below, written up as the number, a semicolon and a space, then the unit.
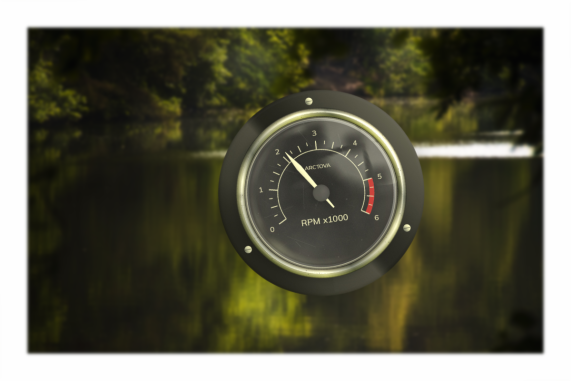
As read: 2125; rpm
